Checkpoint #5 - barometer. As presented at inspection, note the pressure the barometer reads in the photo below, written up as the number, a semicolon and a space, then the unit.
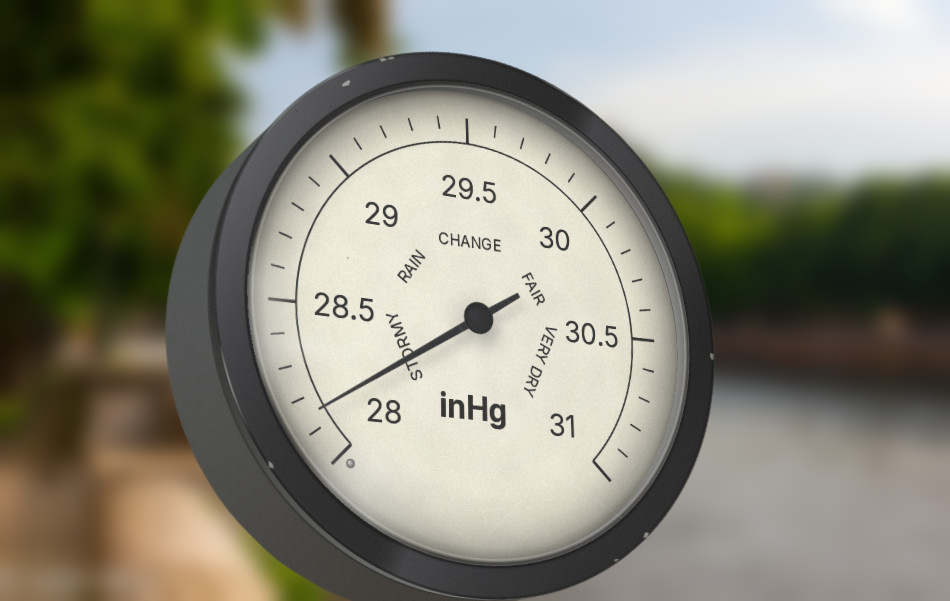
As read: 28.15; inHg
